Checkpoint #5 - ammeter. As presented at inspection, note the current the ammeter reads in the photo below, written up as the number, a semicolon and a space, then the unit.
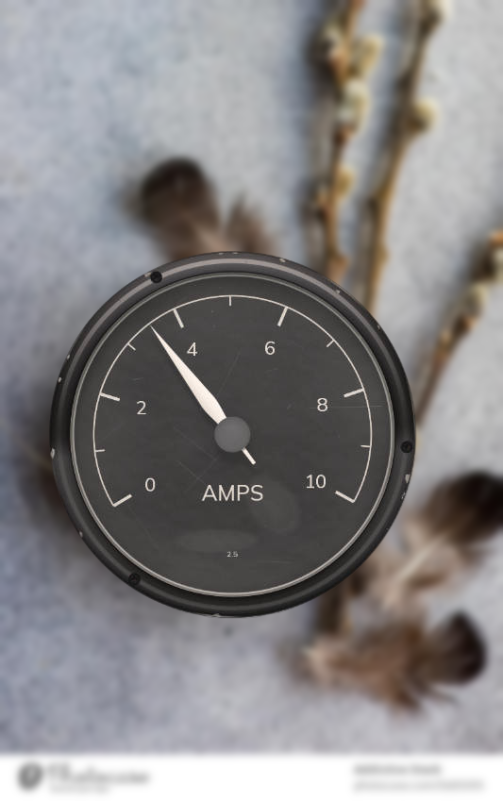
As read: 3.5; A
